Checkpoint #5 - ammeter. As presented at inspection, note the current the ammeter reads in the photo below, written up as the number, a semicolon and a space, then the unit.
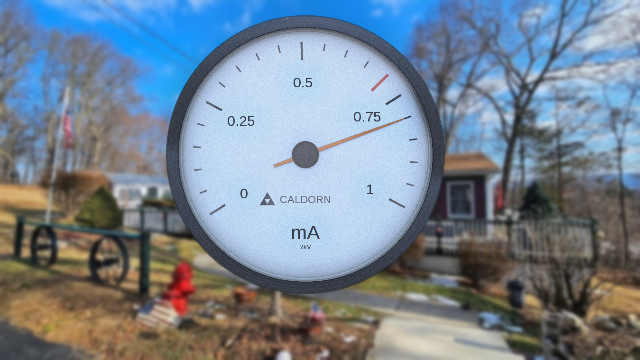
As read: 0.8; mA
